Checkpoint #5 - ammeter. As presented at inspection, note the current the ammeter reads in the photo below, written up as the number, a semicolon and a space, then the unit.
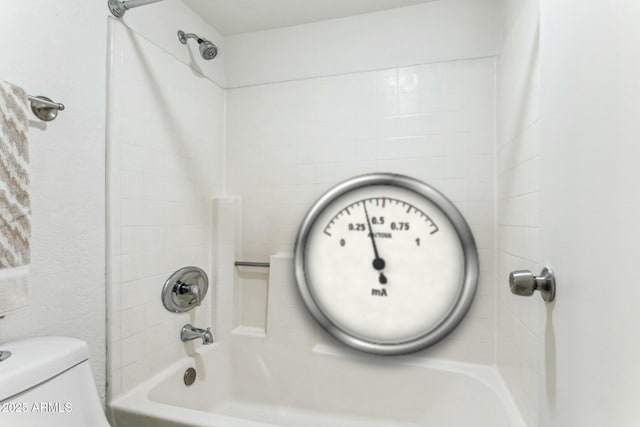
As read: 0.4; mA
